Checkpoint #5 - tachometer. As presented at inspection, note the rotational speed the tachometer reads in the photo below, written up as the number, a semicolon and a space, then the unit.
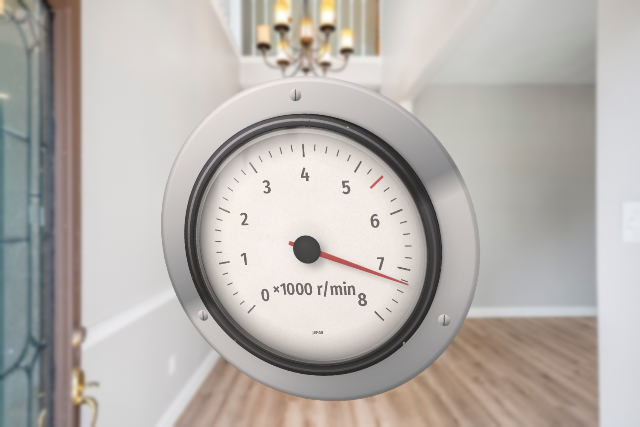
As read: 7200; rpm
